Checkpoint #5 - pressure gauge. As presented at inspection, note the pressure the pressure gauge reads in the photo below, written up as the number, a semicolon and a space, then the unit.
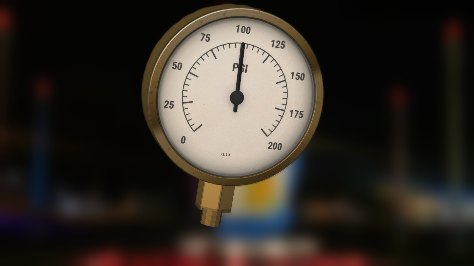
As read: 100; psi
